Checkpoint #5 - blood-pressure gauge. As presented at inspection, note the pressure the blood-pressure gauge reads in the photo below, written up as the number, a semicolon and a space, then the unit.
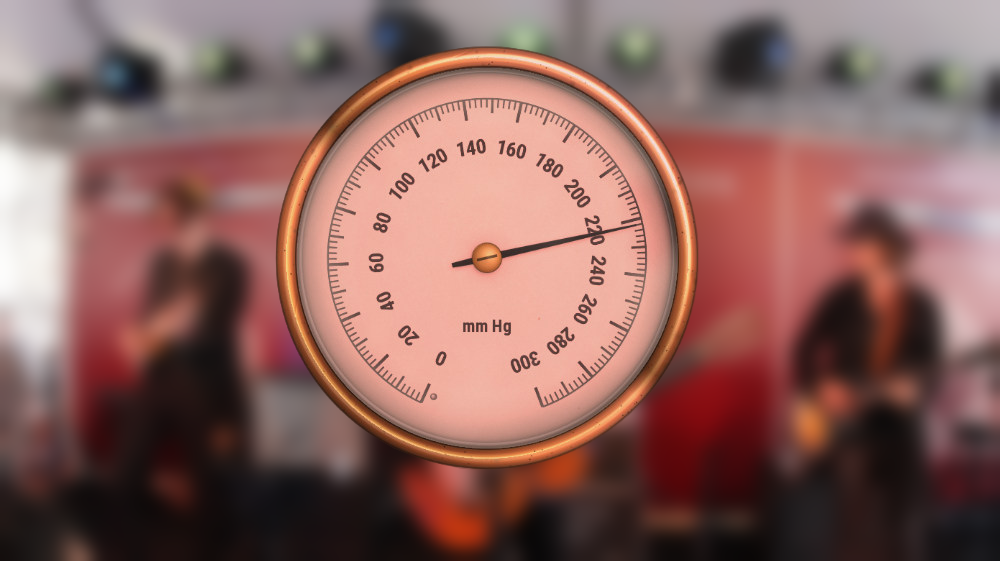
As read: 222; mmHg
